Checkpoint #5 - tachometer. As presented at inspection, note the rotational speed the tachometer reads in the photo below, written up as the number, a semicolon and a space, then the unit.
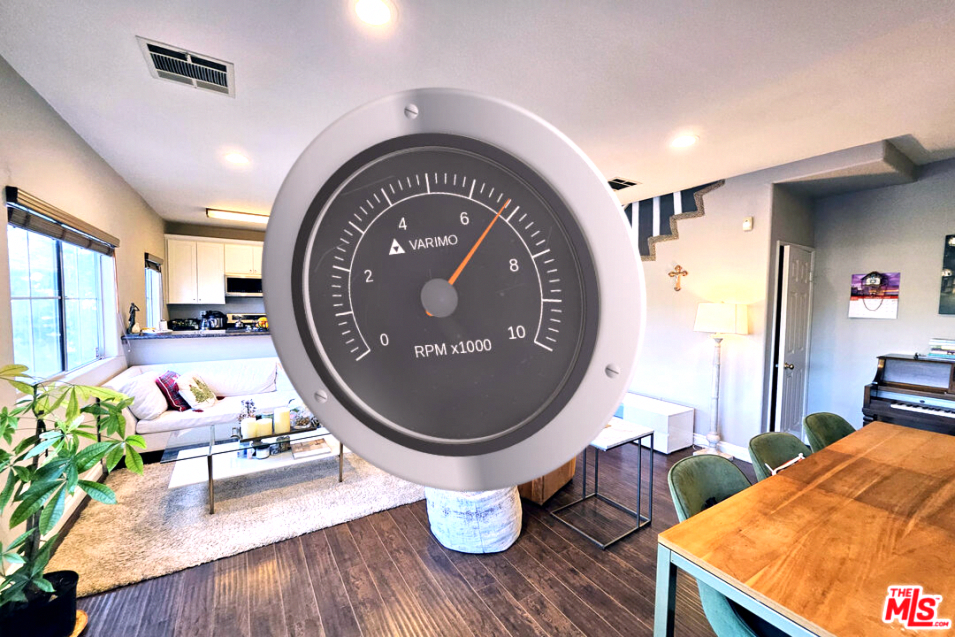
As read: 6800; rpm
